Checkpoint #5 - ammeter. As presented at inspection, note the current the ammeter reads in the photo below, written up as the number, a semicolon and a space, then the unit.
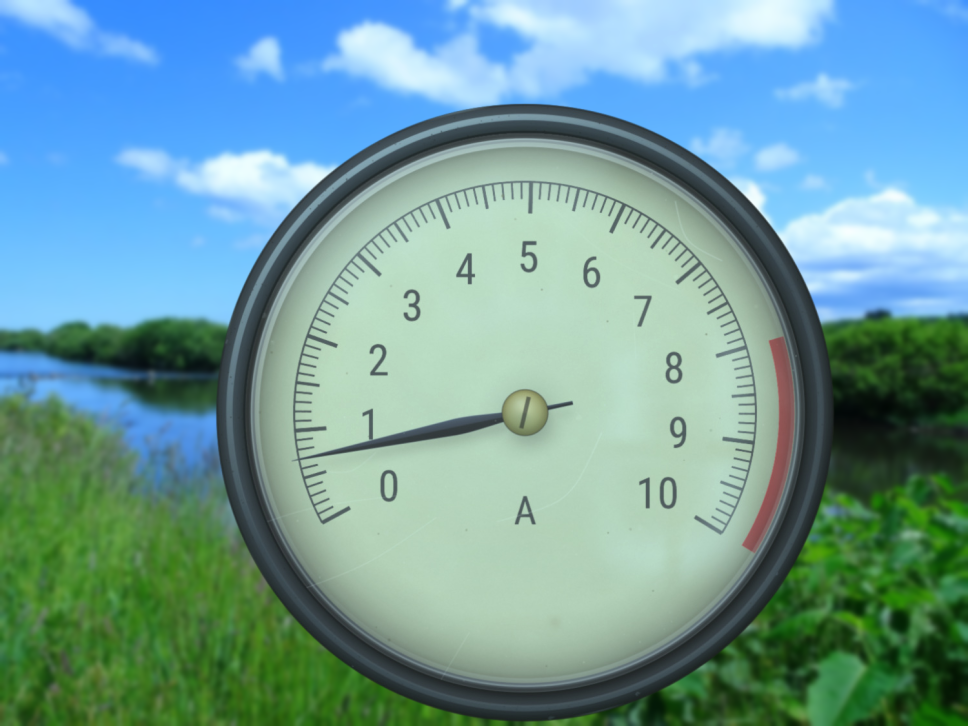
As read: 0.7; A
